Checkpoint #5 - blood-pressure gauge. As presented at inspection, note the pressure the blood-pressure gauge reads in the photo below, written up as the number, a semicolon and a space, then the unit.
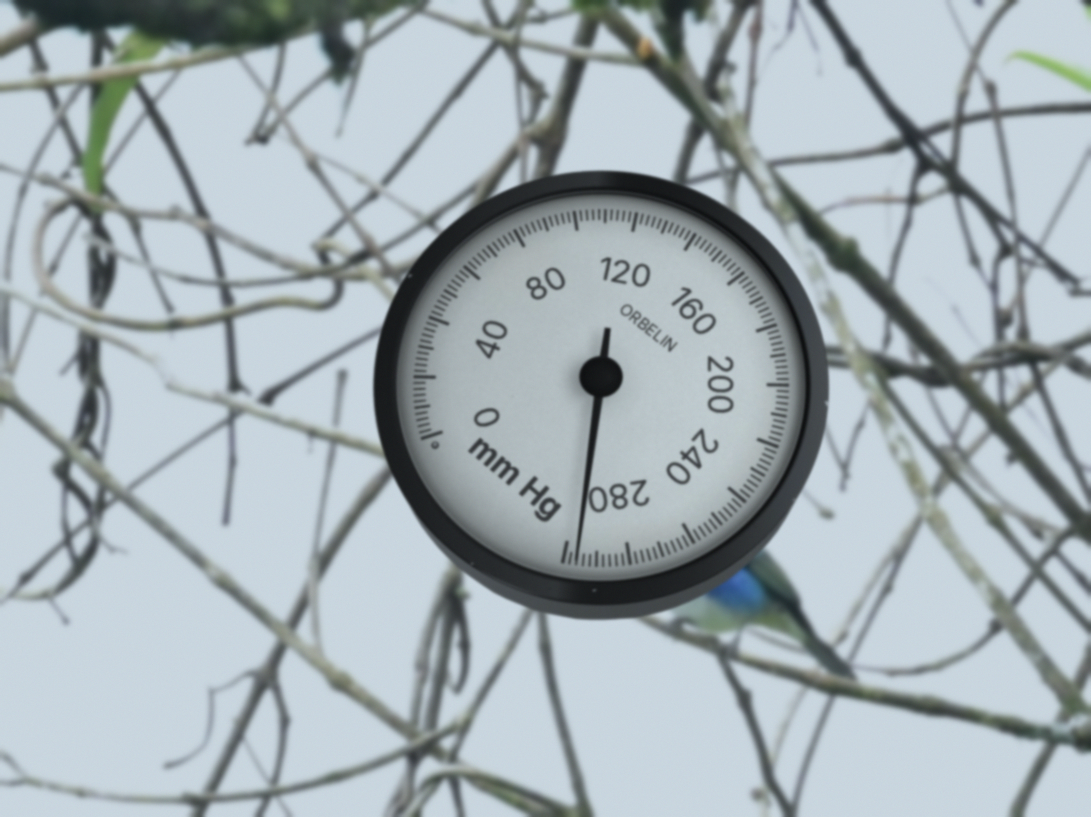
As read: 296; mmHg
